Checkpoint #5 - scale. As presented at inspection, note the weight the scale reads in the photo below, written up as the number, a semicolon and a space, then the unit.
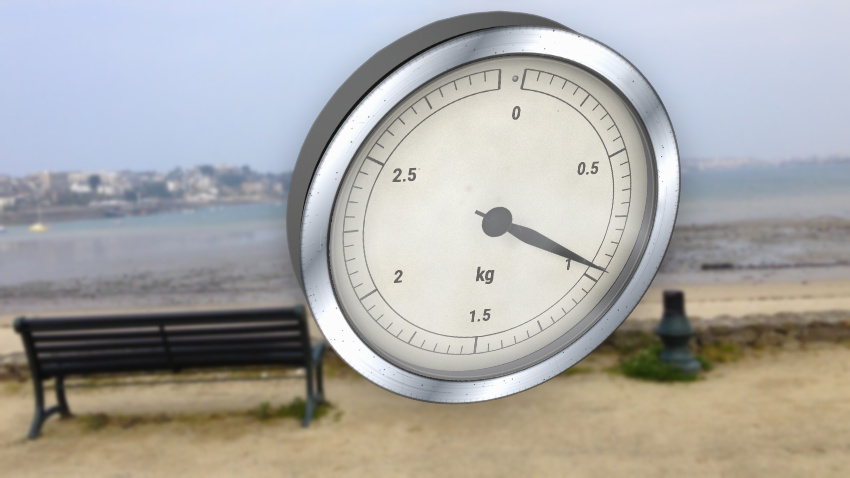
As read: 0.95; kg
